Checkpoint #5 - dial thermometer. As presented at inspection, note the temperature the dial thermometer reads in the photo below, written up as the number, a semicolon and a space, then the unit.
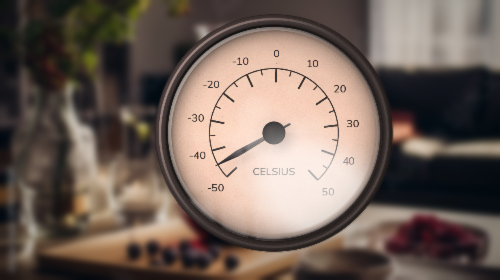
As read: -45; °C
